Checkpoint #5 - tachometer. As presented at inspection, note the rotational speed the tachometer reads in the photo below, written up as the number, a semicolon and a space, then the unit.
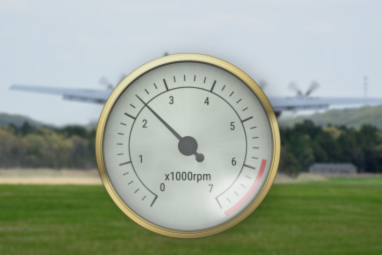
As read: 2400; rpm
